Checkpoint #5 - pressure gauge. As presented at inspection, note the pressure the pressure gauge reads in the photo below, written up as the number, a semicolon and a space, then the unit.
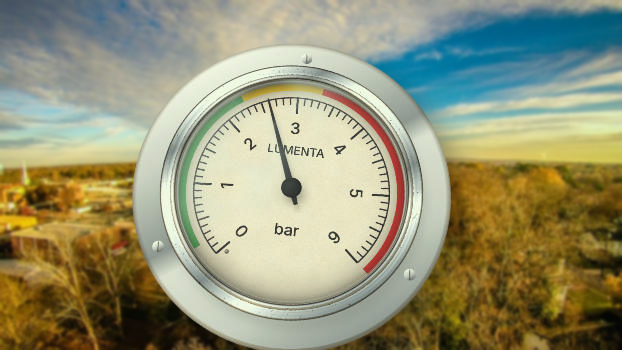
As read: 2.6; bar
